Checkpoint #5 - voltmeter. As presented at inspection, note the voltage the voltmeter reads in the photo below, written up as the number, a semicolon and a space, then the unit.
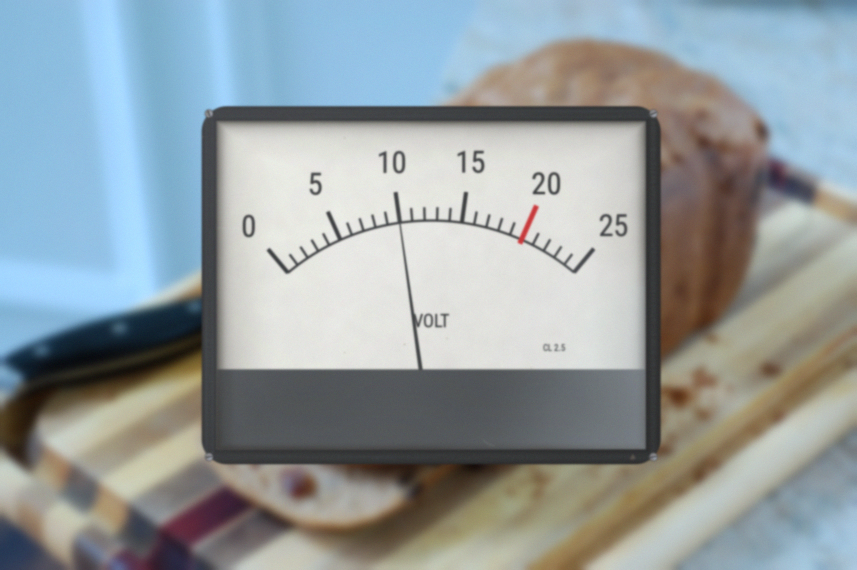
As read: 10; V
